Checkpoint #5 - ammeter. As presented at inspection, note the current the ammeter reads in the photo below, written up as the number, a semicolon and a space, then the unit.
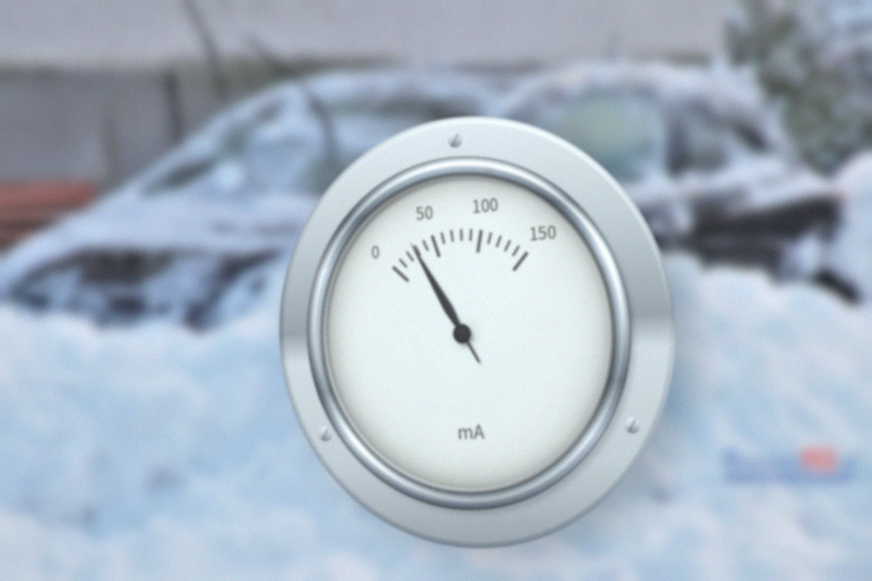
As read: 30; mA
